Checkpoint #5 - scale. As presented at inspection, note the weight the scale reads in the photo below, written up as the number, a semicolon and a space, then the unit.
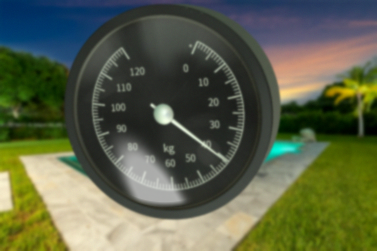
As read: 40; kg
